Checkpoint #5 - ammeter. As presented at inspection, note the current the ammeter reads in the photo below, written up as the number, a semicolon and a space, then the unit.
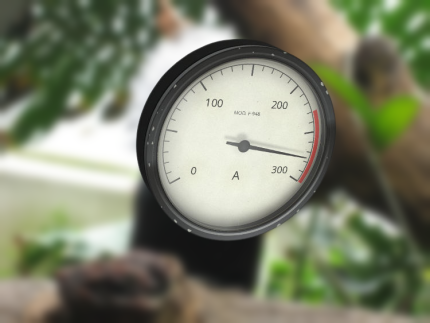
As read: 275; A
